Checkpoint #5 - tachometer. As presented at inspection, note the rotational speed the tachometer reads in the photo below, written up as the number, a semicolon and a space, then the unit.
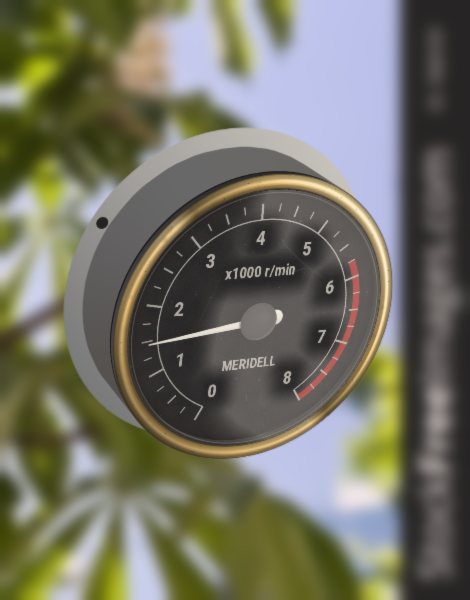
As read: 1500; rpm
